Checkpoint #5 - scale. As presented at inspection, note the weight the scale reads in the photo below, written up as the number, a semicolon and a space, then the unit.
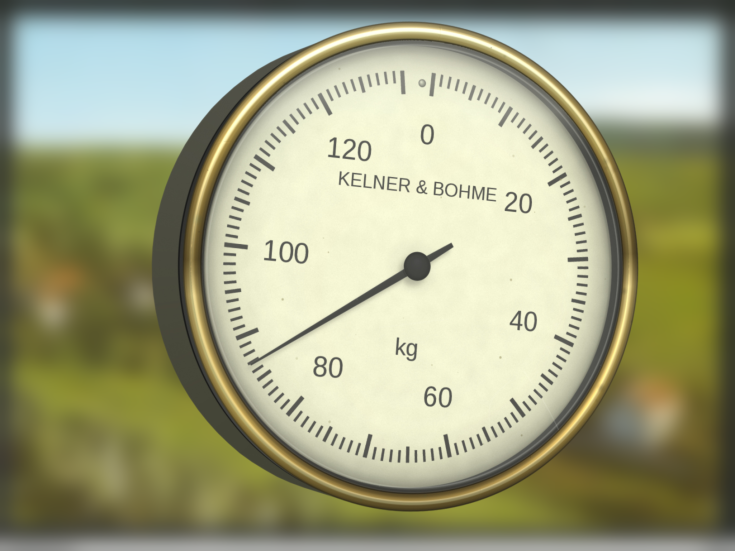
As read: 87; kg
